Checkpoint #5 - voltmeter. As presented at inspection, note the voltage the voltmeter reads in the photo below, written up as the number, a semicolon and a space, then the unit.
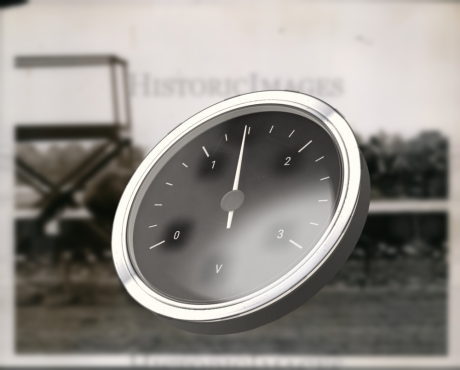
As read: 1.4; V
